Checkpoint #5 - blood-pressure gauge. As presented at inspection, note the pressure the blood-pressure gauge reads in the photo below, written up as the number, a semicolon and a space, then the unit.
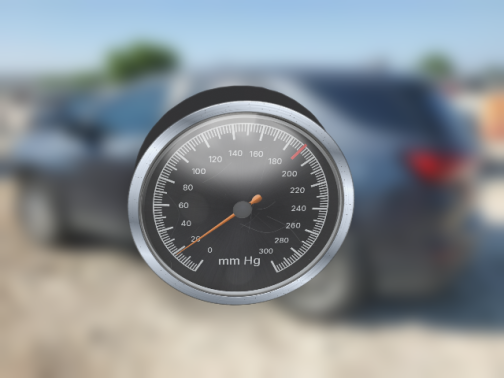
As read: 20; mmHg
